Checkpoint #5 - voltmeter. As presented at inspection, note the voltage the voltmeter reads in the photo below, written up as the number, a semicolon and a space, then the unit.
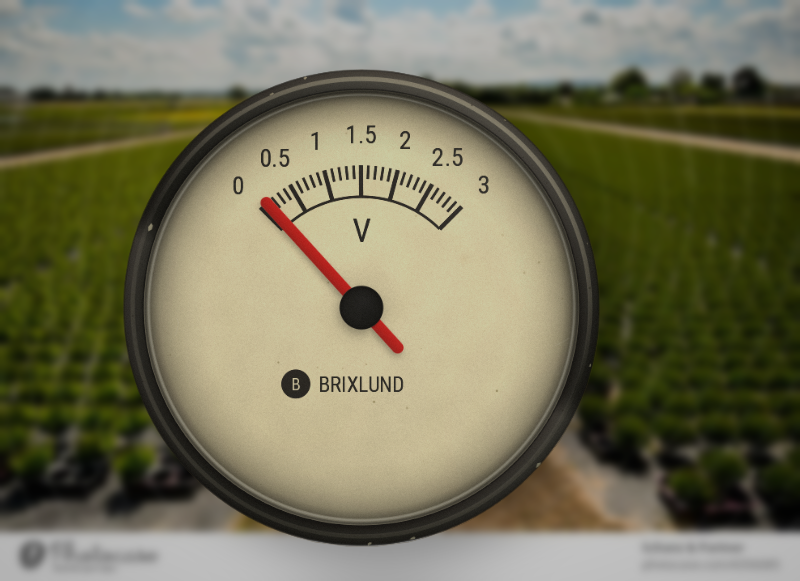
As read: 0.1; V
